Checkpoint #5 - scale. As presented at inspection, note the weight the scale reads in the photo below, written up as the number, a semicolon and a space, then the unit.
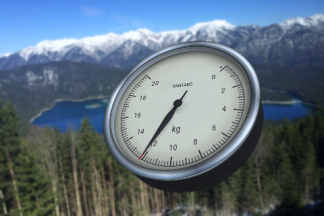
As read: 12; kg
